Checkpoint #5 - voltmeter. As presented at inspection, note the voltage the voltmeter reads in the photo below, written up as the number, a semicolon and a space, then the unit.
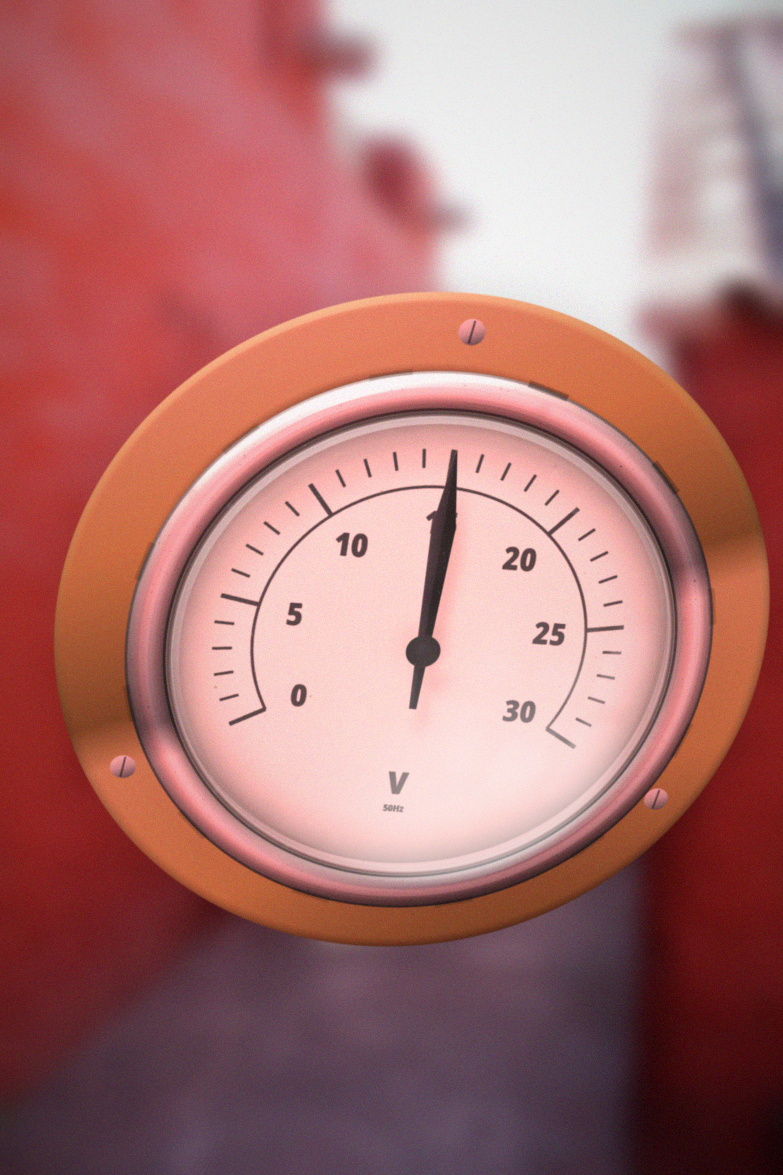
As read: 15; V
